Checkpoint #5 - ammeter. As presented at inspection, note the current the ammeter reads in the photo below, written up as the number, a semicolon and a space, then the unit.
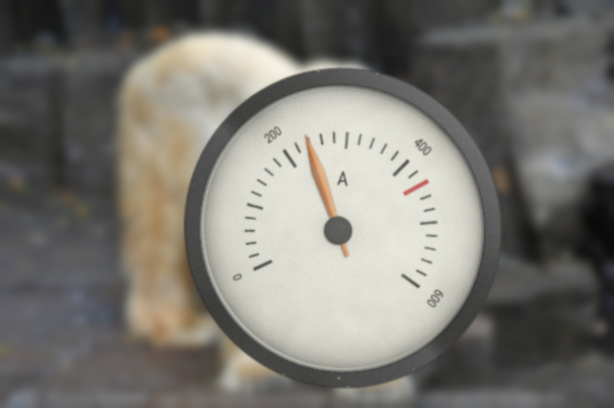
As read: 240; A
